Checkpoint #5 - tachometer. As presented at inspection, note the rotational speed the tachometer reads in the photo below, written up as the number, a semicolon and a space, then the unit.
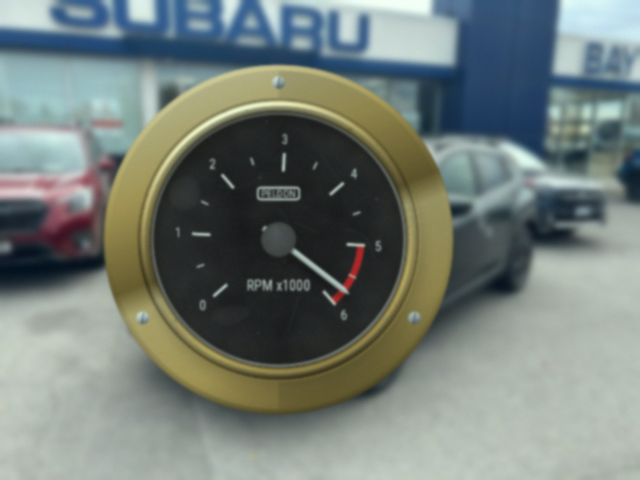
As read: 5750; rpm
